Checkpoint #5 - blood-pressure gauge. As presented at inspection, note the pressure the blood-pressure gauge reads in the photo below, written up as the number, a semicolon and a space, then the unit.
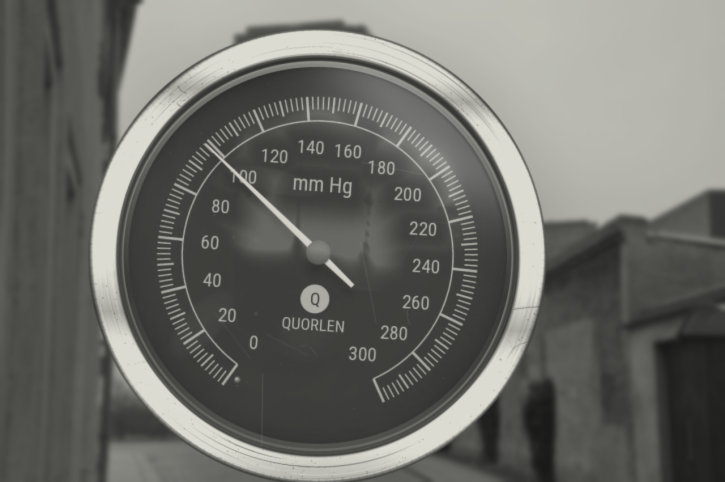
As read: 98; mmHg
